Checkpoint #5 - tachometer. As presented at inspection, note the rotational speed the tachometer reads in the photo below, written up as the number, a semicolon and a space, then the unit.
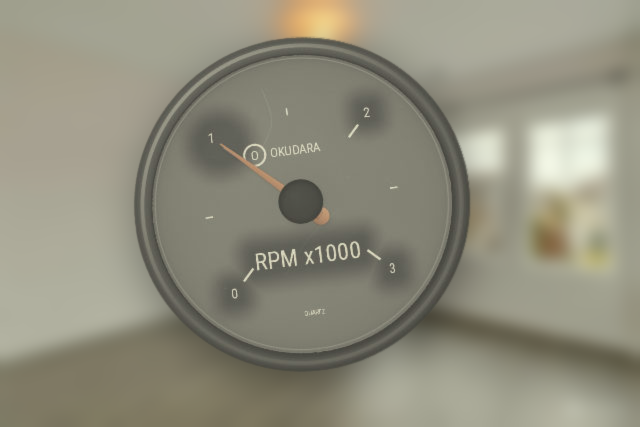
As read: 1000; rpm
